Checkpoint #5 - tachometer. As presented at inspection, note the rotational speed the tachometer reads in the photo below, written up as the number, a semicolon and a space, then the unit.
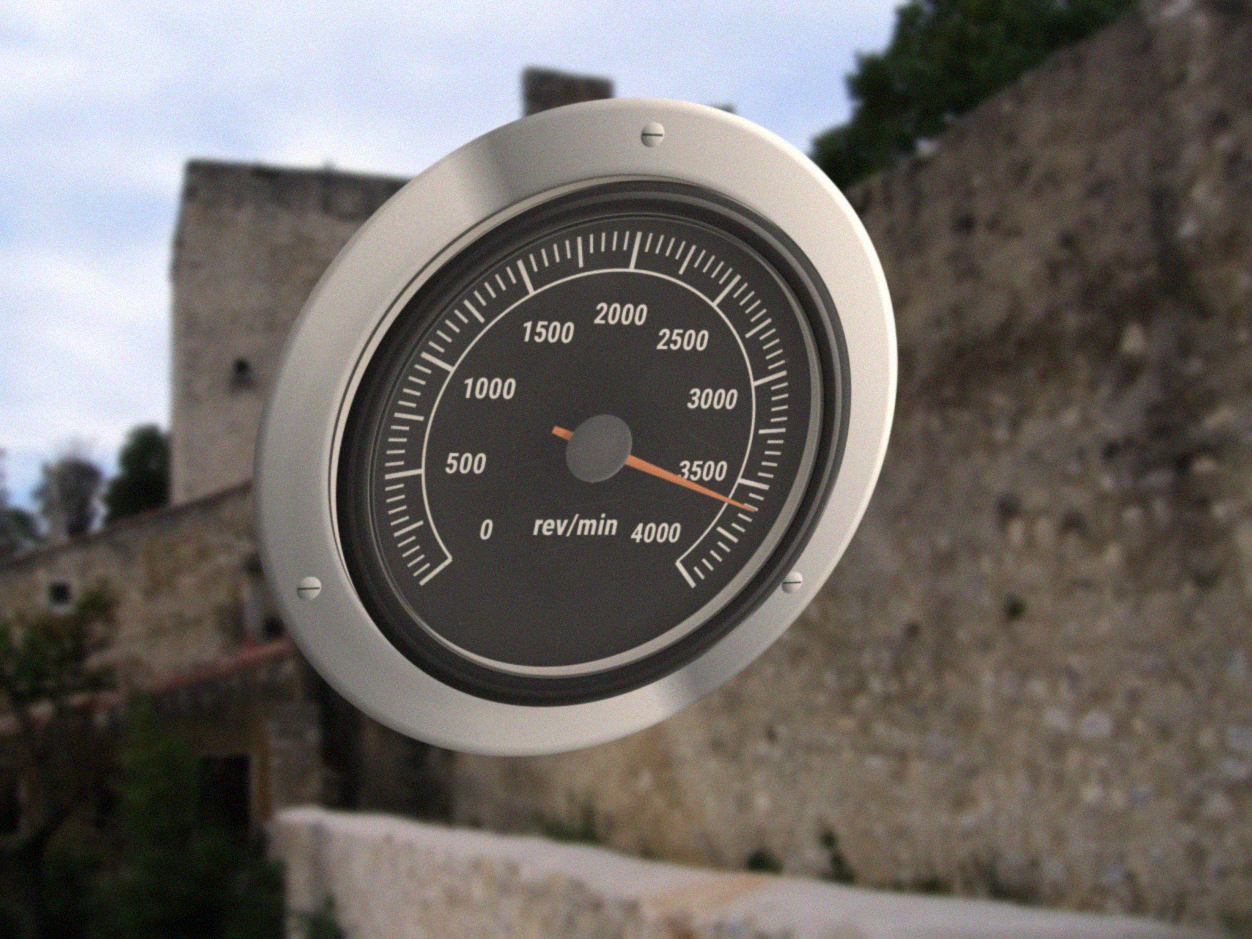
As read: 3600; rpm
